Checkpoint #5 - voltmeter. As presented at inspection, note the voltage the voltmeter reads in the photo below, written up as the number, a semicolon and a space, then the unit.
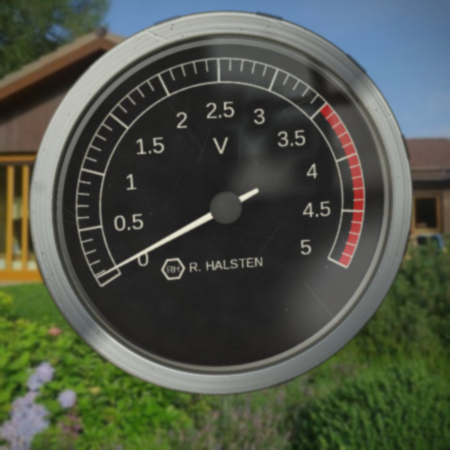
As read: 0.1; V
